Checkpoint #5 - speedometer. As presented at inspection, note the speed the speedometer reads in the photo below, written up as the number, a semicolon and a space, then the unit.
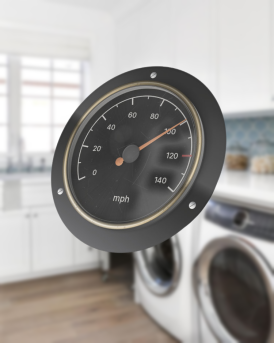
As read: 100; mph
